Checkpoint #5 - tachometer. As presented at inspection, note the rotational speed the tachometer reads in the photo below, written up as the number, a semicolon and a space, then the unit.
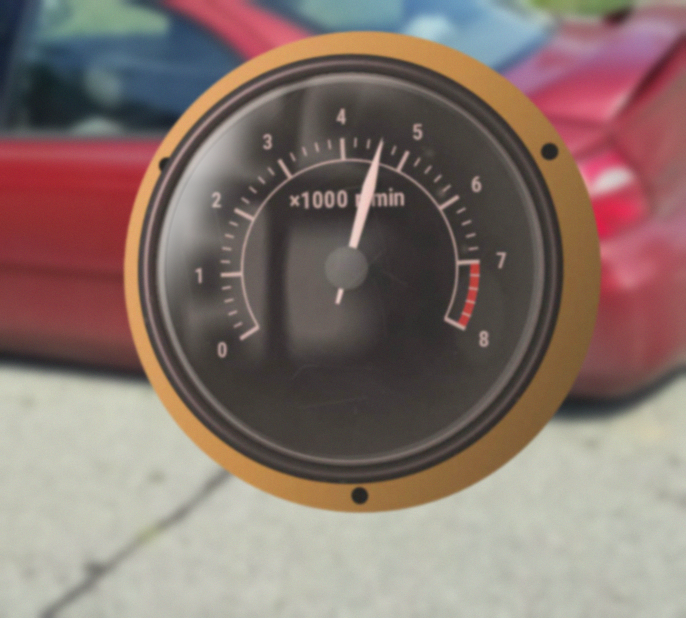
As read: 4600; rpm
